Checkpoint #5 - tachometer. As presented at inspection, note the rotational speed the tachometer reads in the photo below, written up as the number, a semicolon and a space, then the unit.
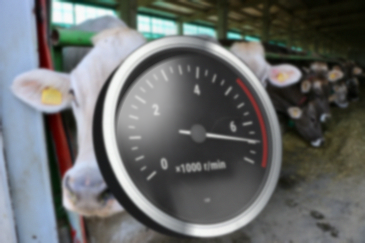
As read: 6500; rpm
